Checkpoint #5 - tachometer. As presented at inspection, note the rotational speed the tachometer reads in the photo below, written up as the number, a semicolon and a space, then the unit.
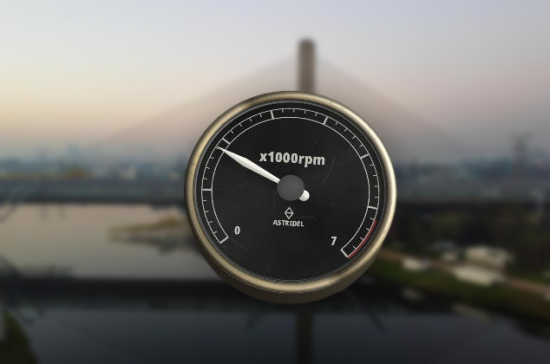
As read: 1800; rpm
